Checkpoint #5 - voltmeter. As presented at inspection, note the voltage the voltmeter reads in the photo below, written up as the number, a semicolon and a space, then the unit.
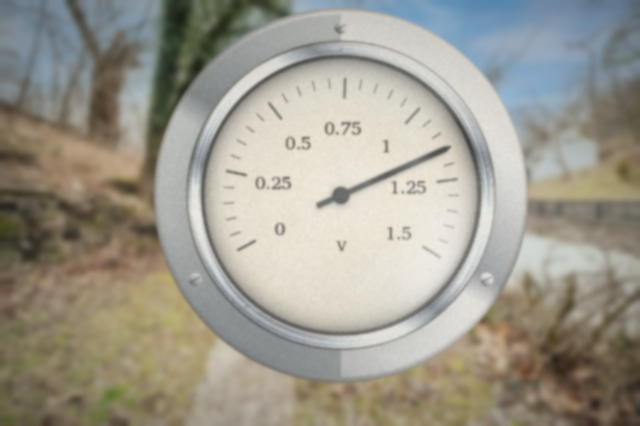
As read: 1.15; V
